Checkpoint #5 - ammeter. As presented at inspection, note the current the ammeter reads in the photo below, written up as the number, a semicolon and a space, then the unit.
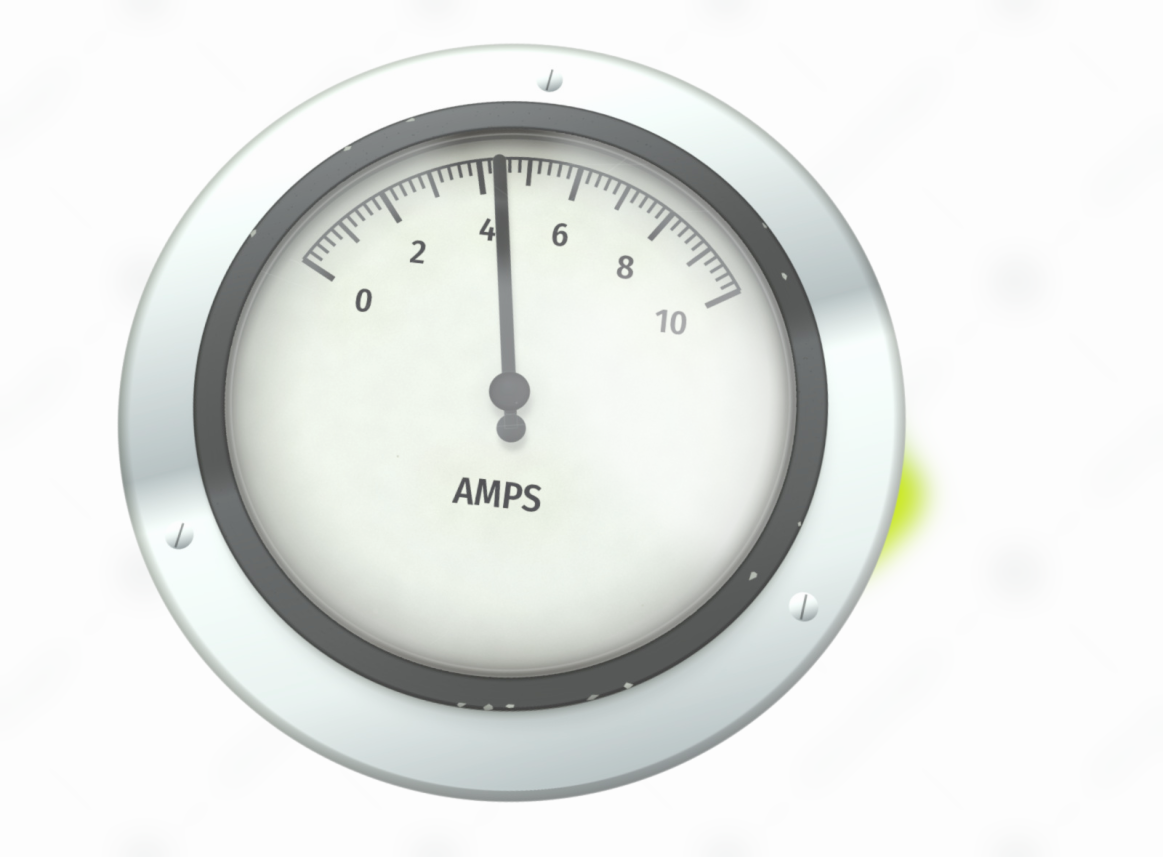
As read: 4.4; A
